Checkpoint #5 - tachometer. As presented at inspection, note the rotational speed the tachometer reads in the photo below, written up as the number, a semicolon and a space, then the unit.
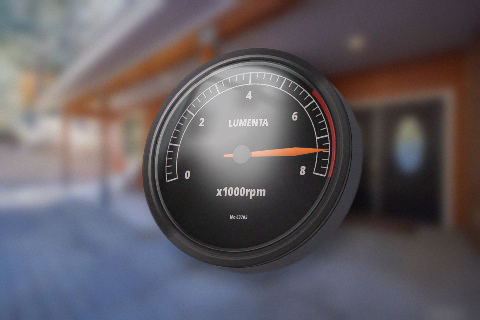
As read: 7400; rpm
